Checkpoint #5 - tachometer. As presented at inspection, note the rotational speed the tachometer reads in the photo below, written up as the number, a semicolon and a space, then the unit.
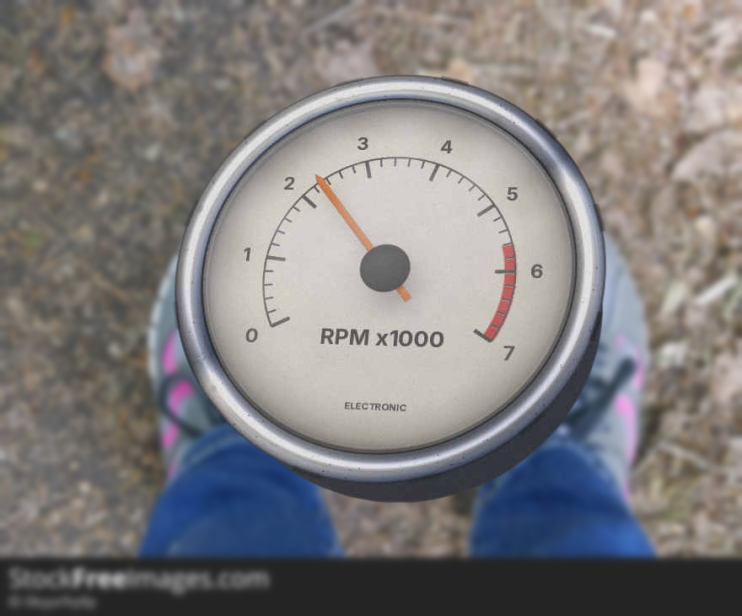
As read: 2300; rpm
